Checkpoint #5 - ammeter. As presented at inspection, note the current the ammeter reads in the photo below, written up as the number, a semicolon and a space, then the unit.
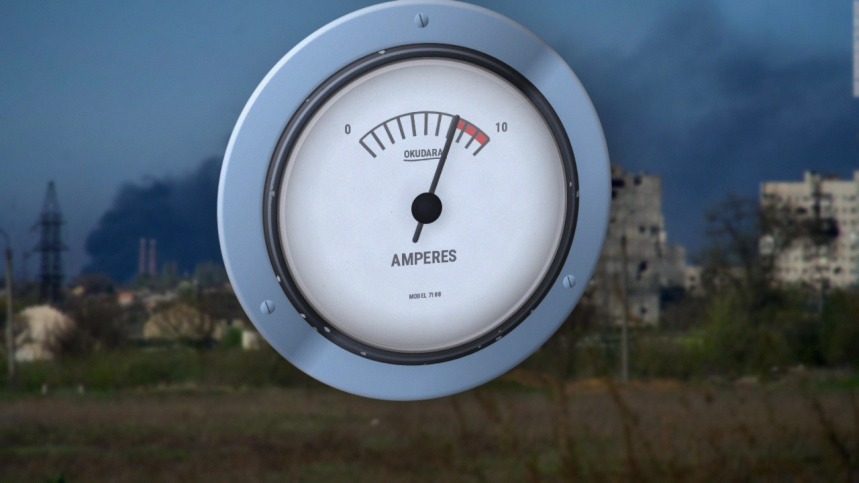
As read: 7; A
